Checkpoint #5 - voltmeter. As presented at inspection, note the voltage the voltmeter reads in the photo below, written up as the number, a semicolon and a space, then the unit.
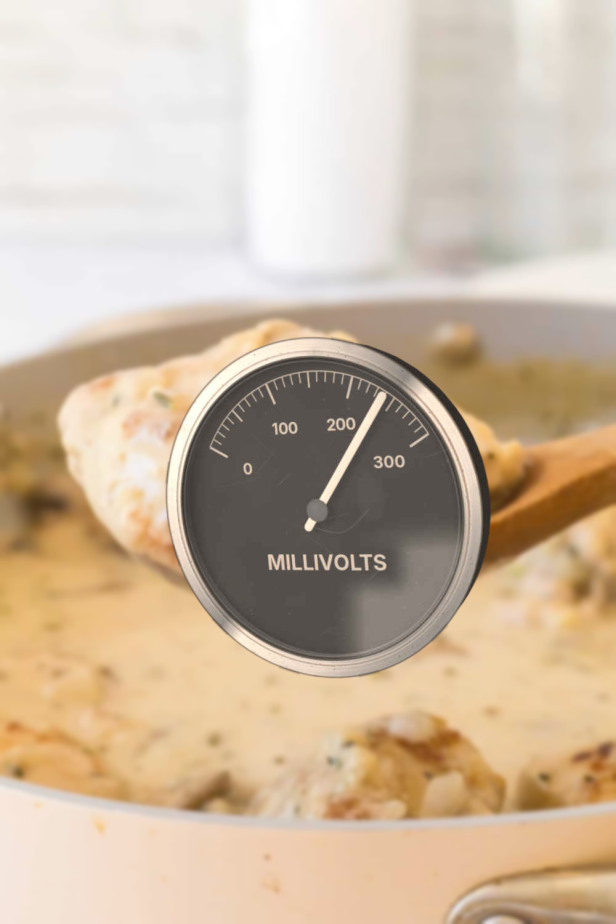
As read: 240; mV
